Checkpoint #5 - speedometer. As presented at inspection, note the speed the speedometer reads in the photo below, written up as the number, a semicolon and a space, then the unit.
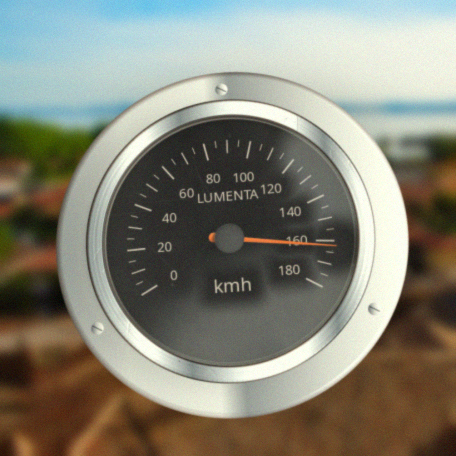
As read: 162.5; km/h
